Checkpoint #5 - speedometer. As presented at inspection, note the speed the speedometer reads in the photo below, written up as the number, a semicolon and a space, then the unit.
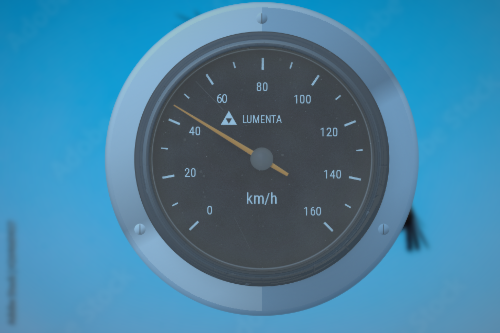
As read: 45; km/h
